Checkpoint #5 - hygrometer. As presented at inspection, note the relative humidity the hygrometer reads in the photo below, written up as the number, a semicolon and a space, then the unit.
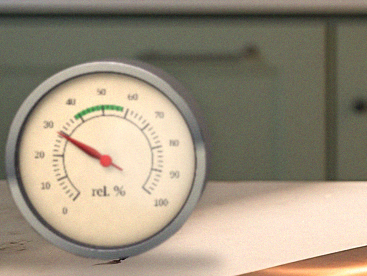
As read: 30; %
